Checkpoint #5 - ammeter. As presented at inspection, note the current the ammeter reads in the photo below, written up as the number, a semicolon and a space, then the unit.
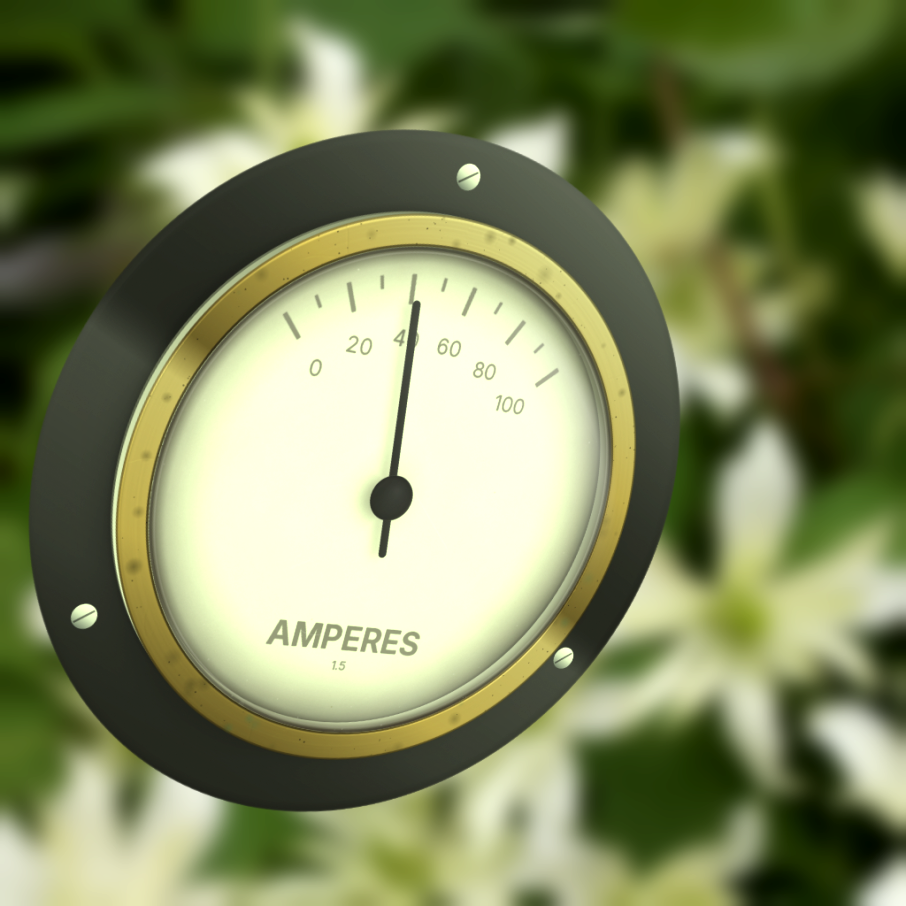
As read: 40; A
